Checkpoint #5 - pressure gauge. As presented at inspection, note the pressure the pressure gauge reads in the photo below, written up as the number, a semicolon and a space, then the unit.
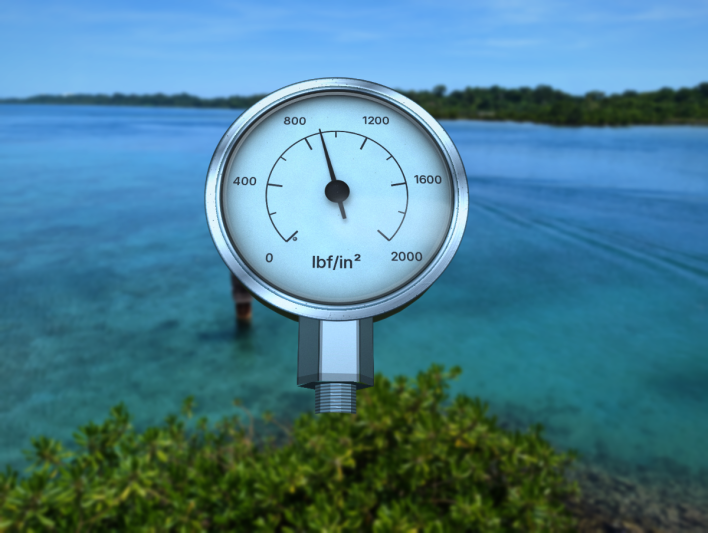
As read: 900; psi
